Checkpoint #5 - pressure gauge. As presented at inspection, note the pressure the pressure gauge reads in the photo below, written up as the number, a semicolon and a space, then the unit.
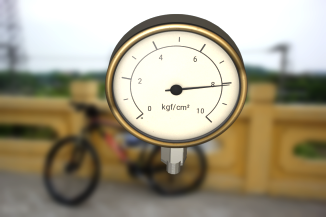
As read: 8; kg/cm²
